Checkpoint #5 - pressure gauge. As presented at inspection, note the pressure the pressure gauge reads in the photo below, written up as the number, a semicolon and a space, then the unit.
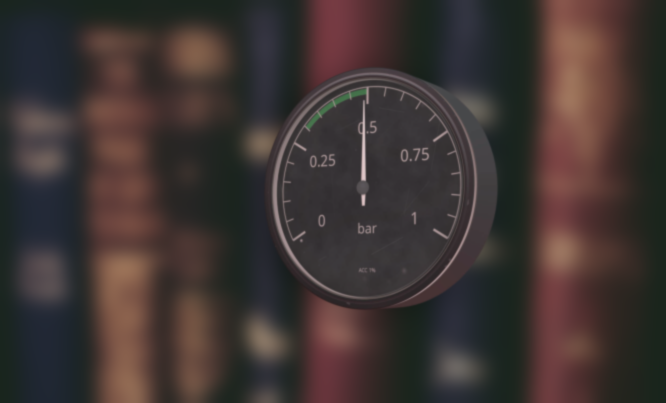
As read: 0.5; bar
